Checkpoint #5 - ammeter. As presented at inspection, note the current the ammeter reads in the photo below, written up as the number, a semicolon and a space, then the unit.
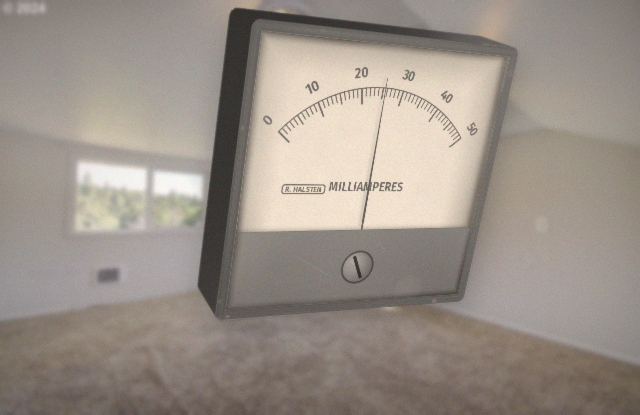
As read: 25; mA
